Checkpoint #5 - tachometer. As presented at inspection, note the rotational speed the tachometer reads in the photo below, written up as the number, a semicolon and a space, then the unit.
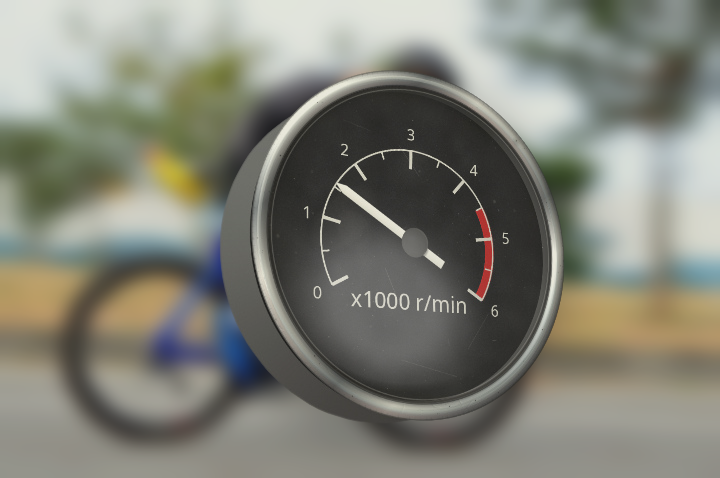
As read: 1500; rpm
